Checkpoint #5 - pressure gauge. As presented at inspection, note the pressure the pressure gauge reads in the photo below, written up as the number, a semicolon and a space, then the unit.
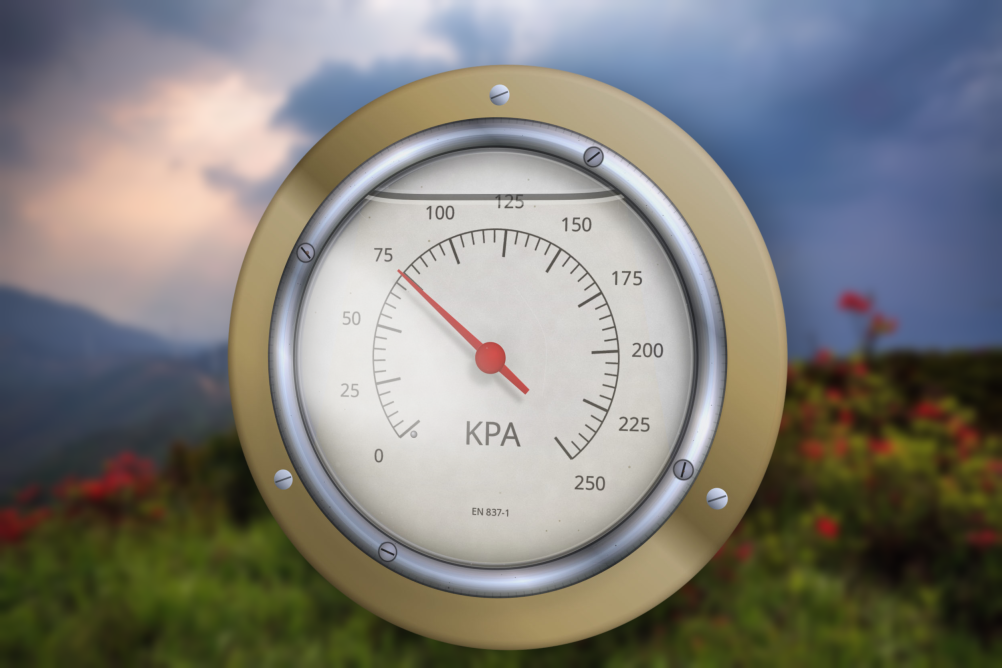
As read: 75; kPa
